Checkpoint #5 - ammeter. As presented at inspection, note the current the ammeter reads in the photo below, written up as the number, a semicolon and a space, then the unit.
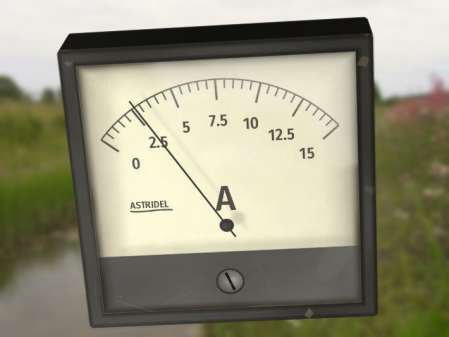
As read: 2.75; A
